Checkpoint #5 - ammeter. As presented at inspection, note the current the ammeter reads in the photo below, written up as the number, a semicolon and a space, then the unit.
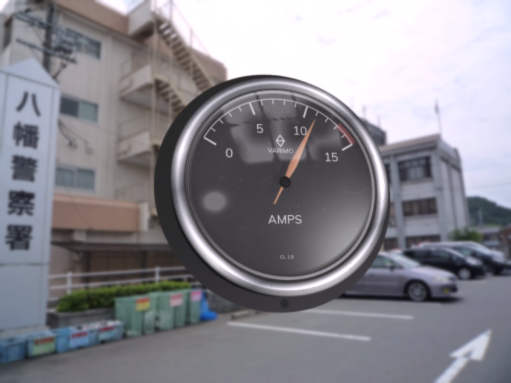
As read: 11; A
